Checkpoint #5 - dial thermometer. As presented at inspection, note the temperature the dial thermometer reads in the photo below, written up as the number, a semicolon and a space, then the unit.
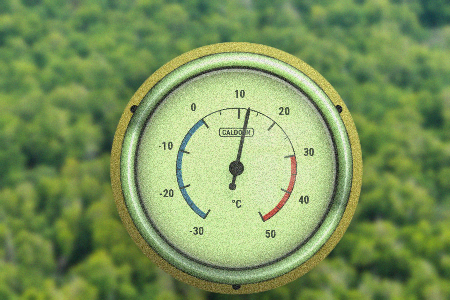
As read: 12.5; °C
